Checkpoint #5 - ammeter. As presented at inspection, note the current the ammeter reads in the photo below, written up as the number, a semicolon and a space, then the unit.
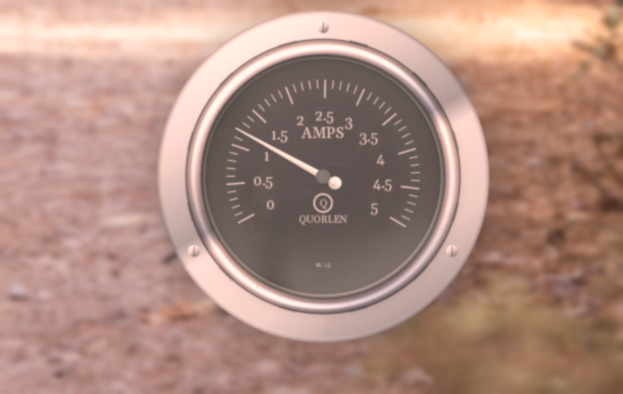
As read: 1.2; A
